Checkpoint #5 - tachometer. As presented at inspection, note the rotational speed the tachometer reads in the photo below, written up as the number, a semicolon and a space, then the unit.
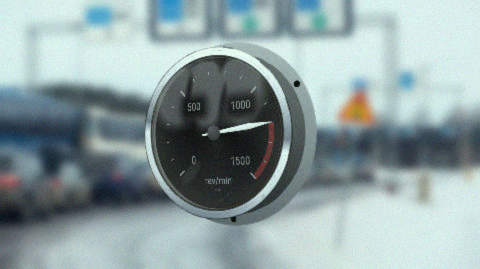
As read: 1200; rpm
